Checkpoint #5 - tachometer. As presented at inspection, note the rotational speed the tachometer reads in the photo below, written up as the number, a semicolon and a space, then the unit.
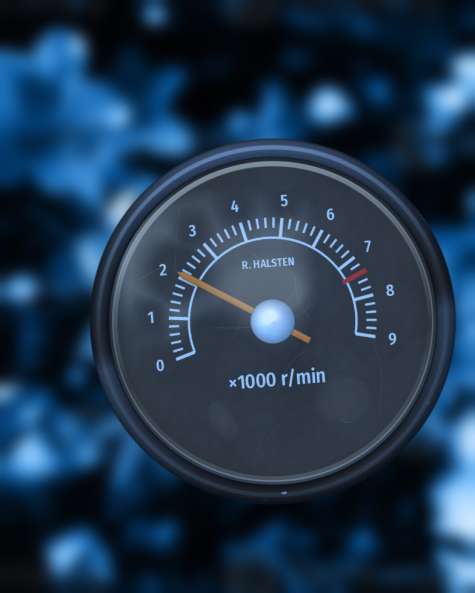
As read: 2100; rpm
